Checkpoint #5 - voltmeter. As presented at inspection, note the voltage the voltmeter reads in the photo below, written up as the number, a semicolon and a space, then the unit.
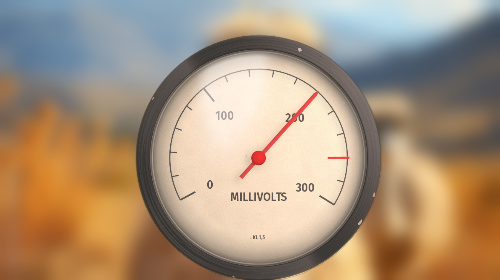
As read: 200; mV
